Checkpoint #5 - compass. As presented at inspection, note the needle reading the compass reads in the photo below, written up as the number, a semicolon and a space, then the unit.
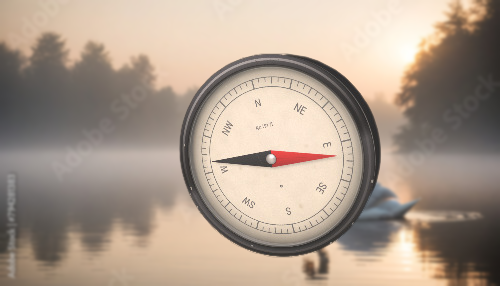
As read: 100; °
